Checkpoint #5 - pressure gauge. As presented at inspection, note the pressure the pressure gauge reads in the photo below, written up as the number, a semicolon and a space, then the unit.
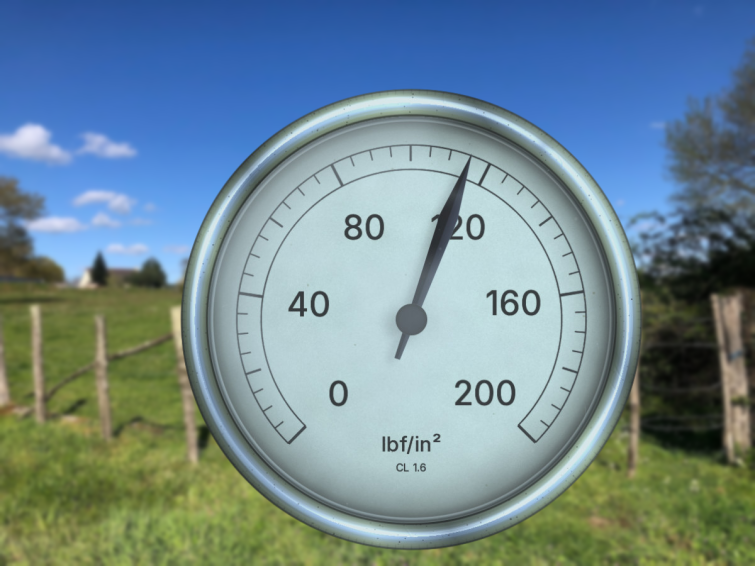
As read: 115; psi
